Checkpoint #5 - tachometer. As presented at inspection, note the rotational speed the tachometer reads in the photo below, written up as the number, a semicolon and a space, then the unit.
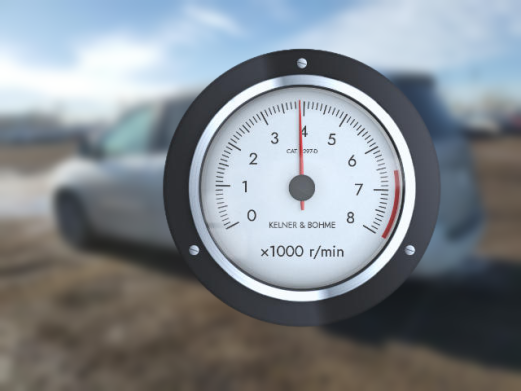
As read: 3900; rpm
